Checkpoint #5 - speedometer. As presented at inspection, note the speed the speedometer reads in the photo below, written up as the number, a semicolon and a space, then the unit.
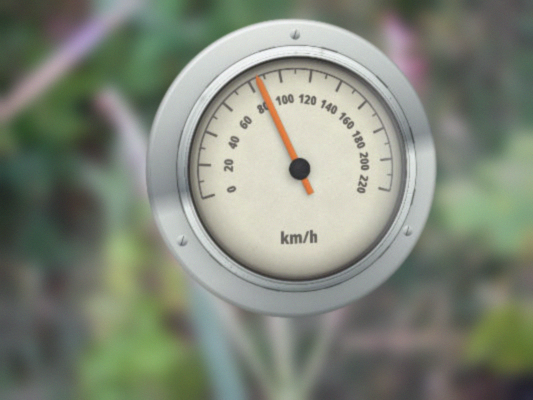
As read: 85; km/h
